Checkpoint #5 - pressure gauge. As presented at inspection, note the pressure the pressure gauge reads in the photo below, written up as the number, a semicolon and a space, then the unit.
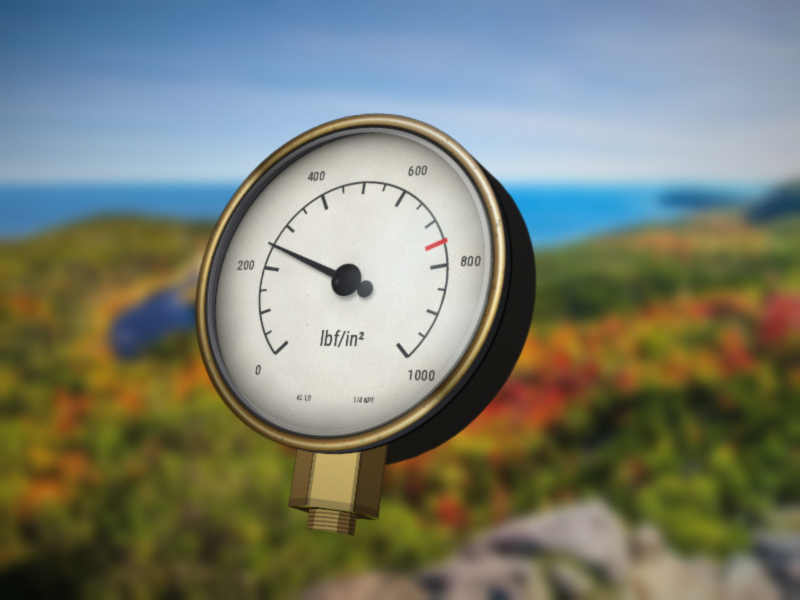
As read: 250; psi
